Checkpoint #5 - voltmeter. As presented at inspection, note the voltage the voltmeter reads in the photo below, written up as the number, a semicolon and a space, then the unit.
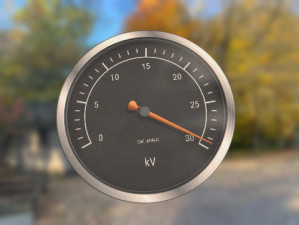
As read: 29.5; kV
